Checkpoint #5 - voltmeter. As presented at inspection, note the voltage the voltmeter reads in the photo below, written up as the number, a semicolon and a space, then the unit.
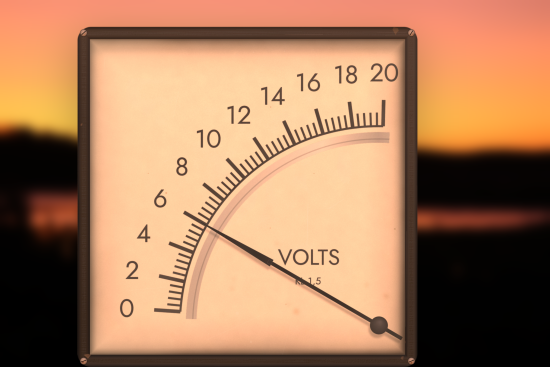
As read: 6; V
